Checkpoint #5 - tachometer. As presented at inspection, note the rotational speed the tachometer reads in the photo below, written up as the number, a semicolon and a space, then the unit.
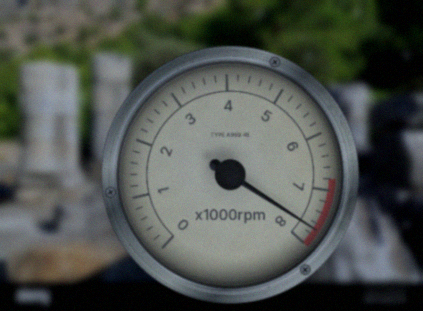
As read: 7700; rpm
